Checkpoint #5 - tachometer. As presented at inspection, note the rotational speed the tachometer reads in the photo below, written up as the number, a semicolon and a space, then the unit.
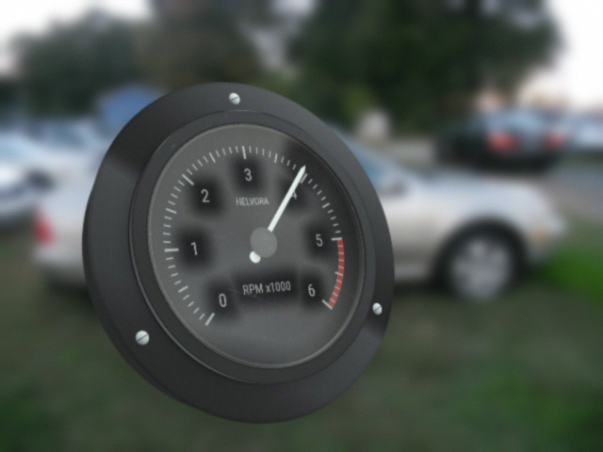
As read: 3900; rpm
